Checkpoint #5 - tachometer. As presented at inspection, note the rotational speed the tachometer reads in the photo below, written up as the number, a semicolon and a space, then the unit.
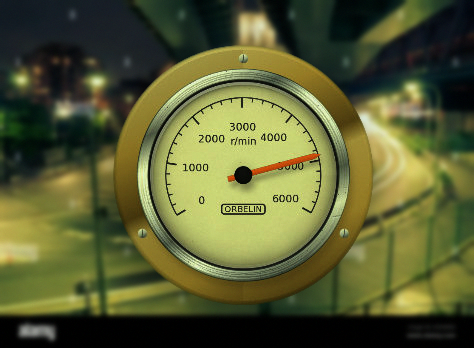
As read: 4900; rpm
